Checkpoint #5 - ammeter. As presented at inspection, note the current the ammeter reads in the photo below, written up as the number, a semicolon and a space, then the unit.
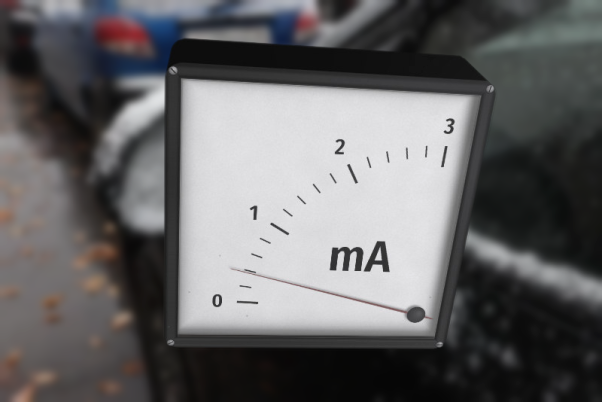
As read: 0.4; mA
